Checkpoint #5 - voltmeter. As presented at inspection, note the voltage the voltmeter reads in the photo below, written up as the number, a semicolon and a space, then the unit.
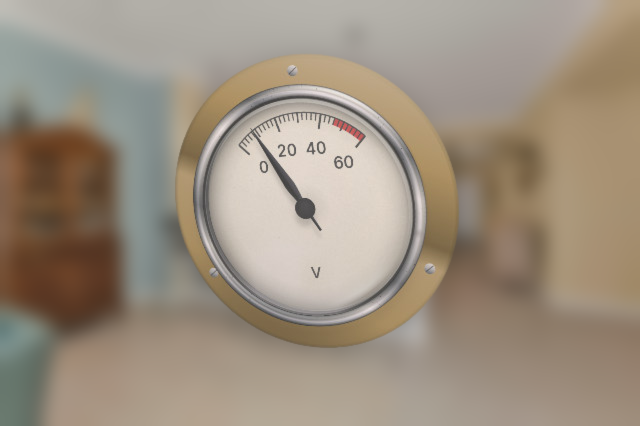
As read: 10; V
